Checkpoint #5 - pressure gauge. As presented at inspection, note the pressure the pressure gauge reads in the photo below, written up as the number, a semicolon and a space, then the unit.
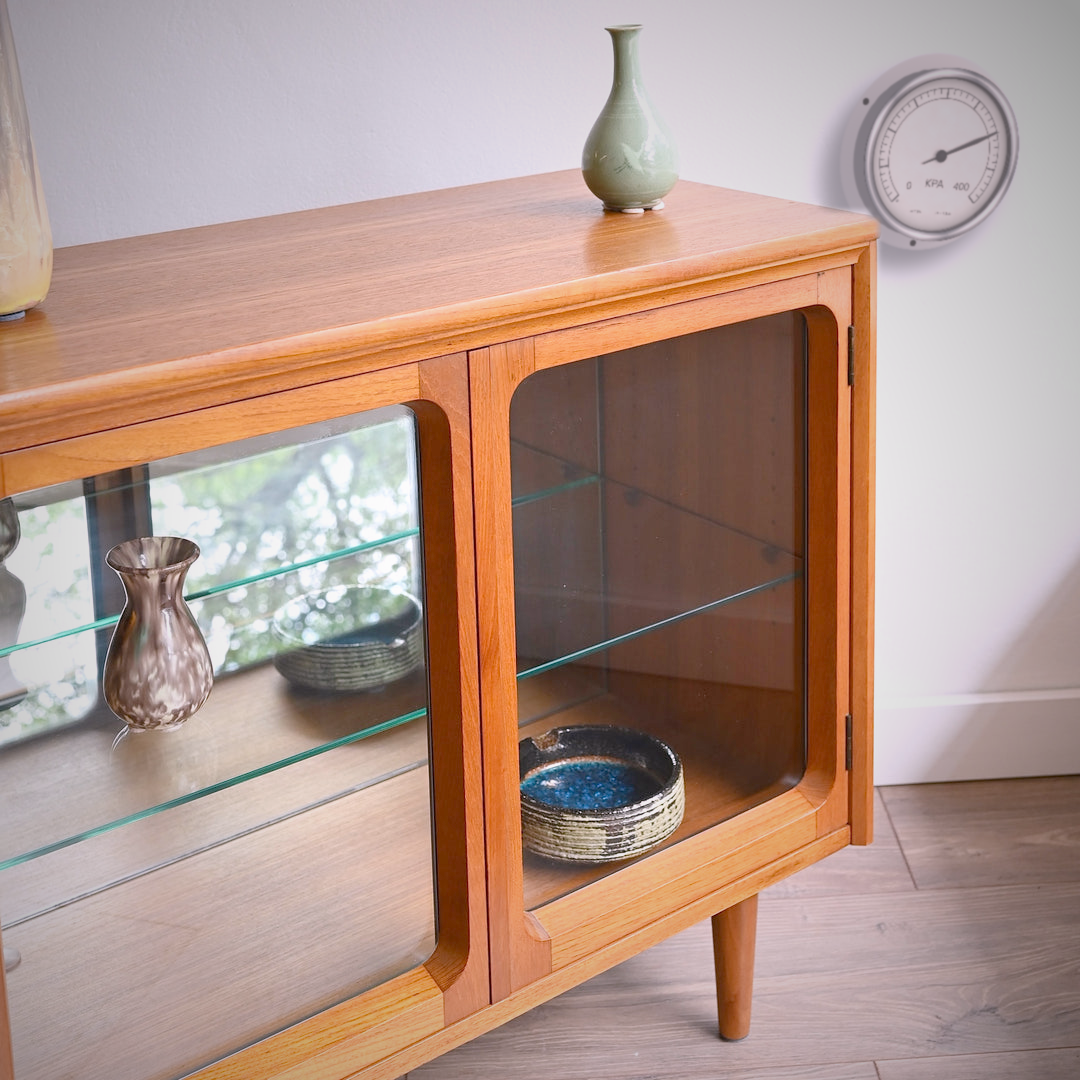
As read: 300; kPa
